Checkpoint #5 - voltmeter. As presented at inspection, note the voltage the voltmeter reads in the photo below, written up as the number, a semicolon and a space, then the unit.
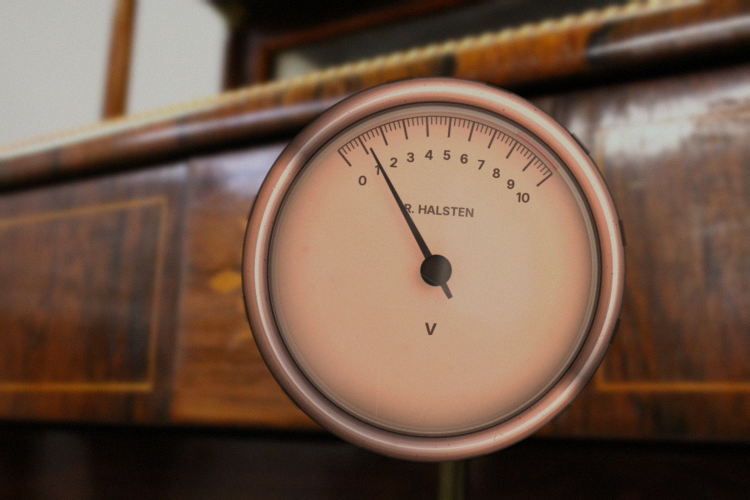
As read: 1.2; V
